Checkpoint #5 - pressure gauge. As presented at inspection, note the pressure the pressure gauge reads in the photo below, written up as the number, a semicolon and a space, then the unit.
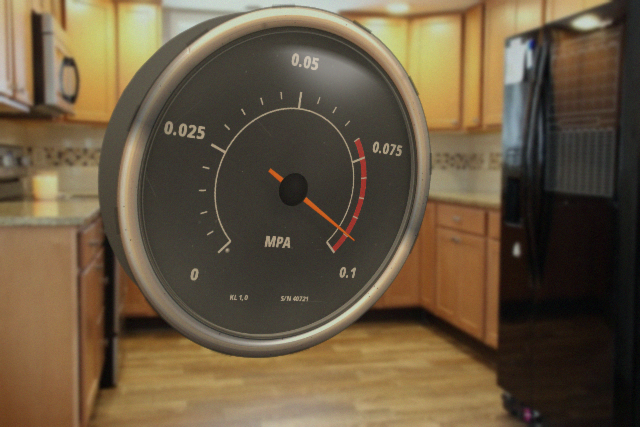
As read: 0.095; MPa
